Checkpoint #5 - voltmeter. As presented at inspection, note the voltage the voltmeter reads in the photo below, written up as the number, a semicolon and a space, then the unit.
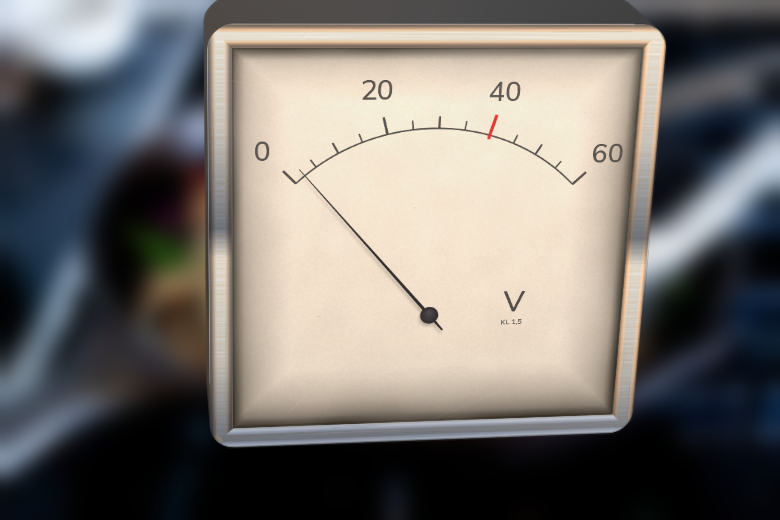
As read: 2.5; V
